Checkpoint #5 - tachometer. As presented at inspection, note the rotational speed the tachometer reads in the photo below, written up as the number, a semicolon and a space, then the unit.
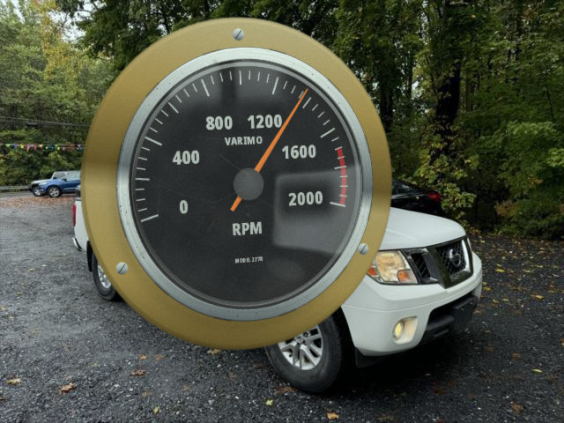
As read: 1350; rpm
